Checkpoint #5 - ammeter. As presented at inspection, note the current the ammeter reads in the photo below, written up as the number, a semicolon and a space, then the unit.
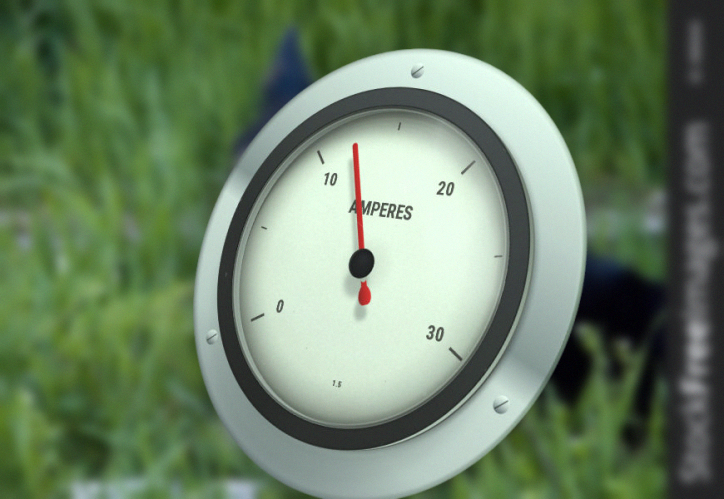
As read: 12.5; A
